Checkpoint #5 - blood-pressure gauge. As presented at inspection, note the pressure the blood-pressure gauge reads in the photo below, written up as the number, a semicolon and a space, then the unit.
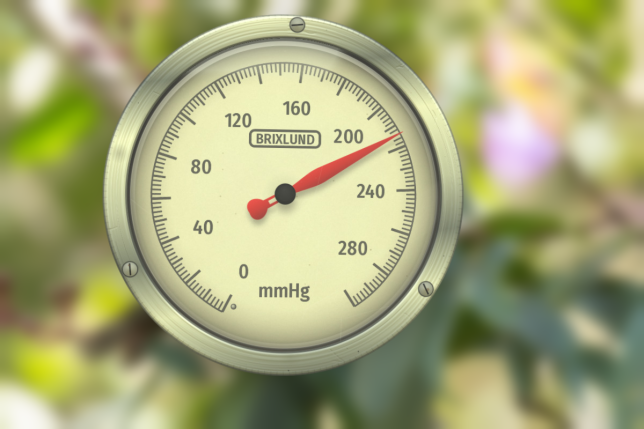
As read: 214; mmHg
